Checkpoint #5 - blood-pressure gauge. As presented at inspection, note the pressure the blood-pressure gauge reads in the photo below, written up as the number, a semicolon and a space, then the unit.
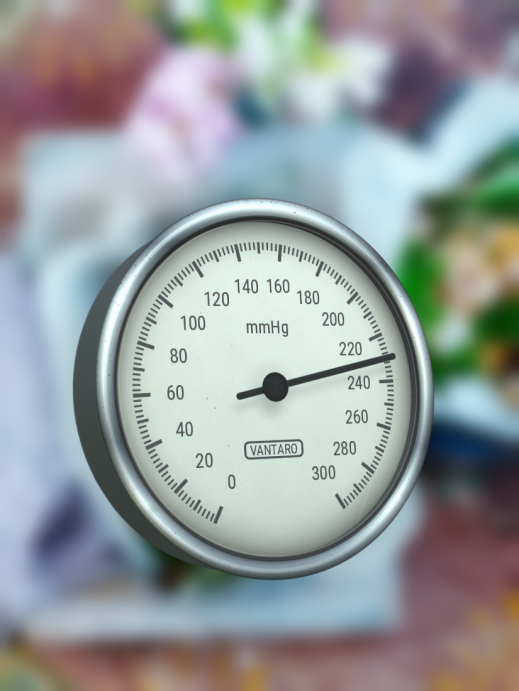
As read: 230; mmHg
